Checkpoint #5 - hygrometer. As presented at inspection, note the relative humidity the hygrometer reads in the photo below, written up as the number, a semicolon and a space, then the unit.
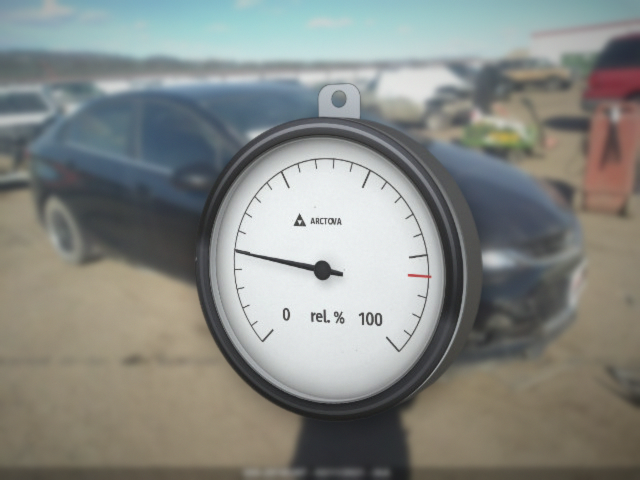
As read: 20; %
